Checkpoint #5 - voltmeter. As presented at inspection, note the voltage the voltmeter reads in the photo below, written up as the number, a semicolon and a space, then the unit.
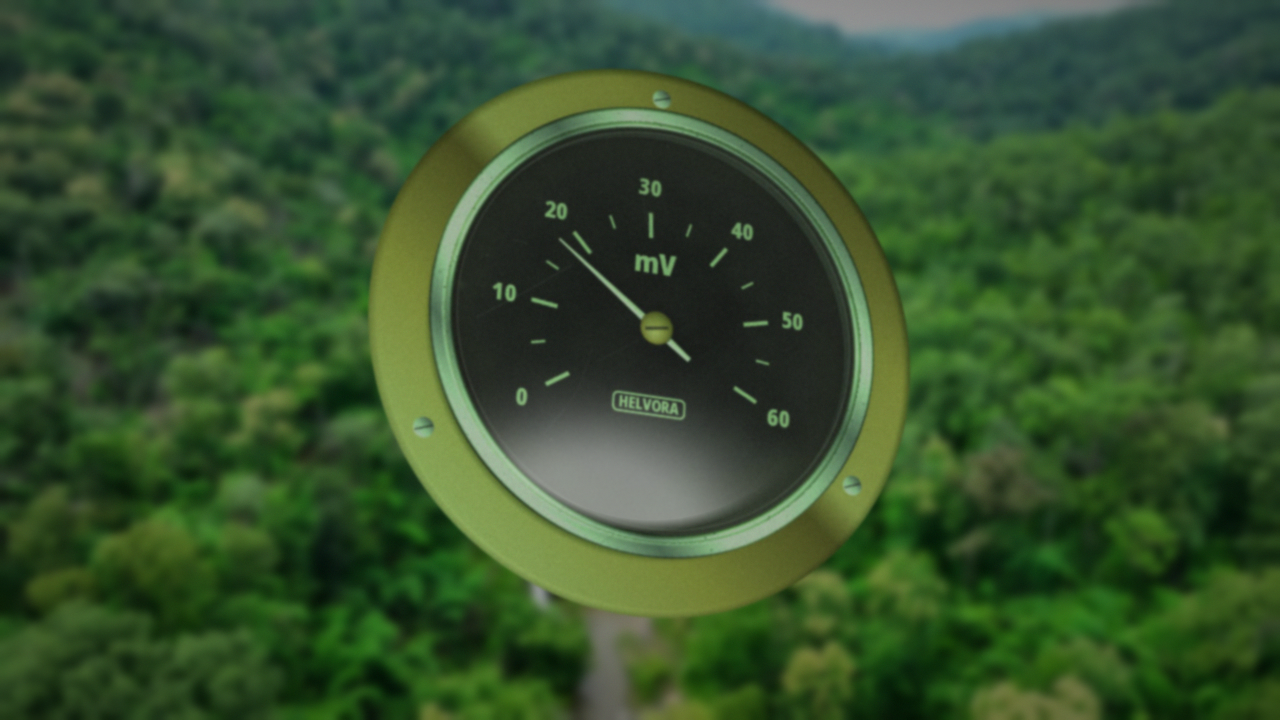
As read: 17.5; mV
